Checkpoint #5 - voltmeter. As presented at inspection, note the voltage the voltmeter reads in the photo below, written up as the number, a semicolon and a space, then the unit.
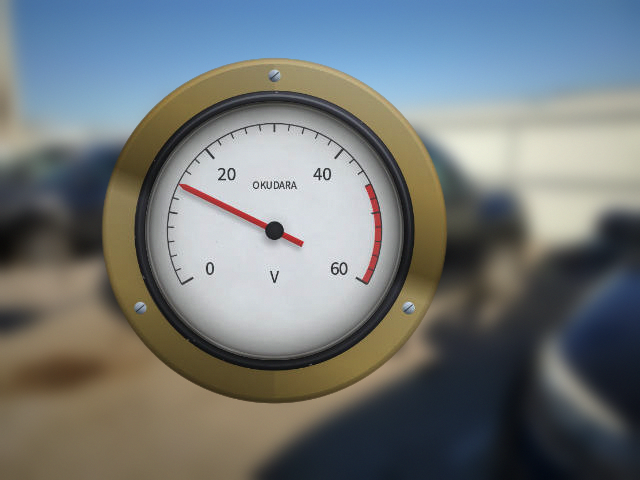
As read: 14; V
